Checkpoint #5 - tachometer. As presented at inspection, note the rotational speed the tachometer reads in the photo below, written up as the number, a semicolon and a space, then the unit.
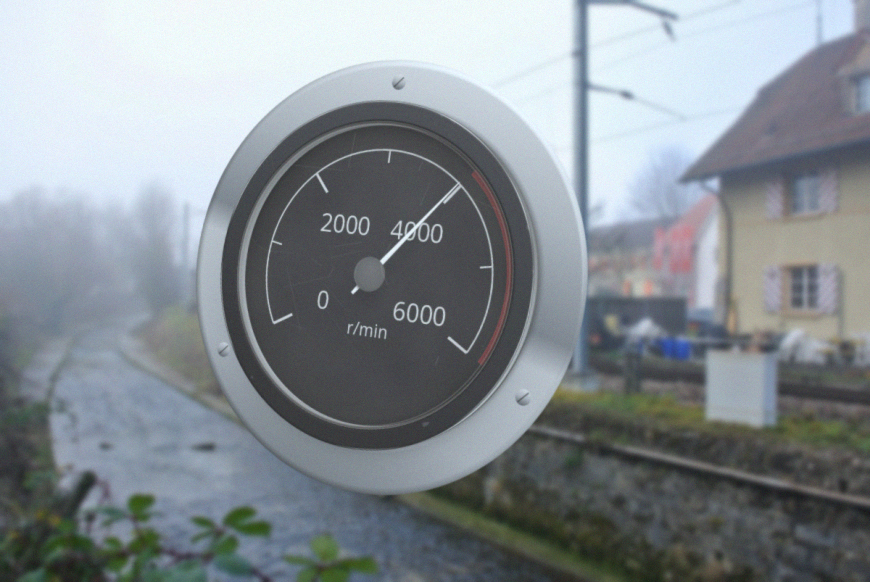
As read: 4000; rpm
